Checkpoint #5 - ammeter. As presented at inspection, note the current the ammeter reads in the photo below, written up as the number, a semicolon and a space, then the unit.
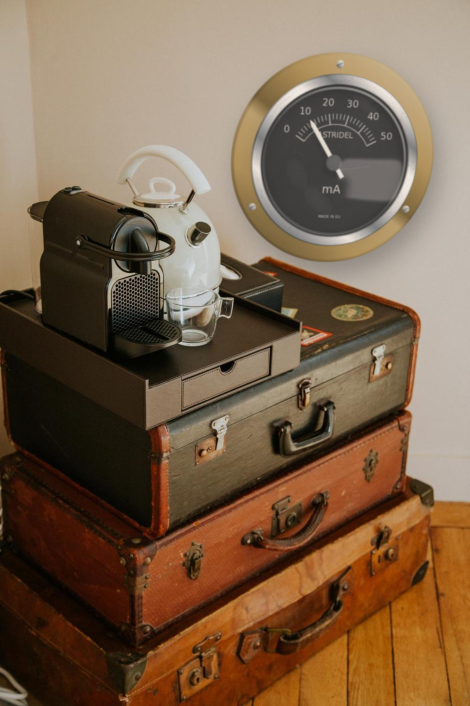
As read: 10; mA
